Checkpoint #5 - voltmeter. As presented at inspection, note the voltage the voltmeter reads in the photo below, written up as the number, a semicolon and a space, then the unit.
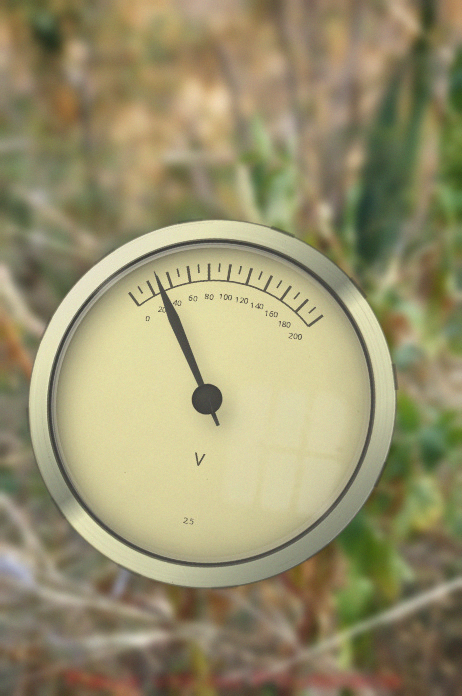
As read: 30; V
